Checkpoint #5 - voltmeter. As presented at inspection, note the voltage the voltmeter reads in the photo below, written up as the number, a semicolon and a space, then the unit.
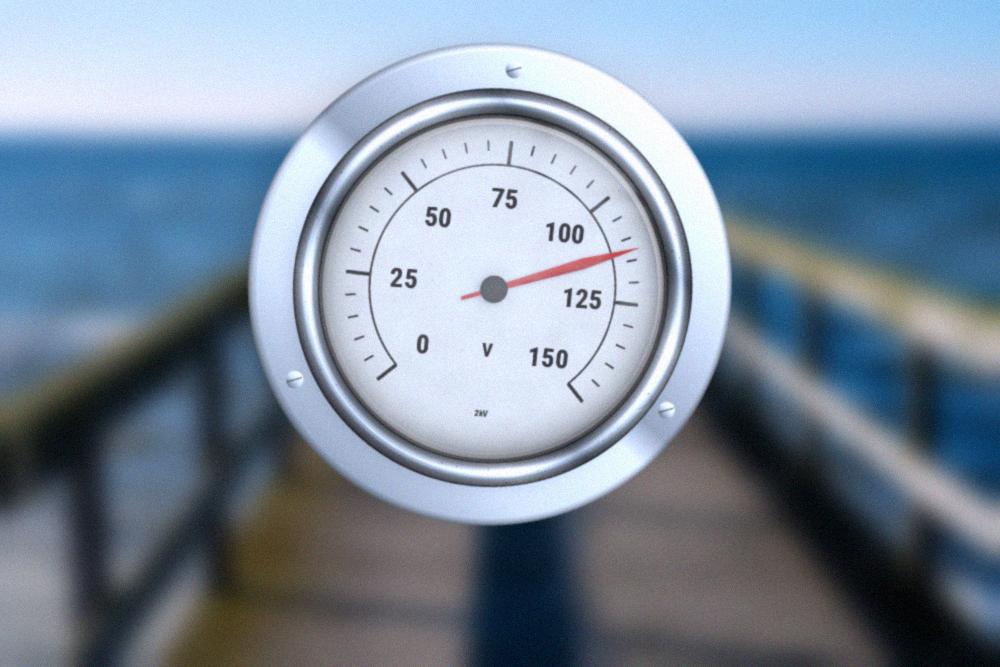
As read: 112.5; V
